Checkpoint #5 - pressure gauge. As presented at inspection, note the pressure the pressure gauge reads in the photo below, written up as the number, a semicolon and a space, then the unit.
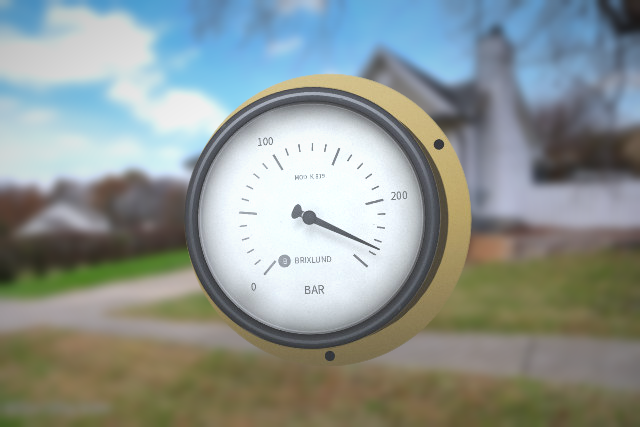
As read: 235; bar
